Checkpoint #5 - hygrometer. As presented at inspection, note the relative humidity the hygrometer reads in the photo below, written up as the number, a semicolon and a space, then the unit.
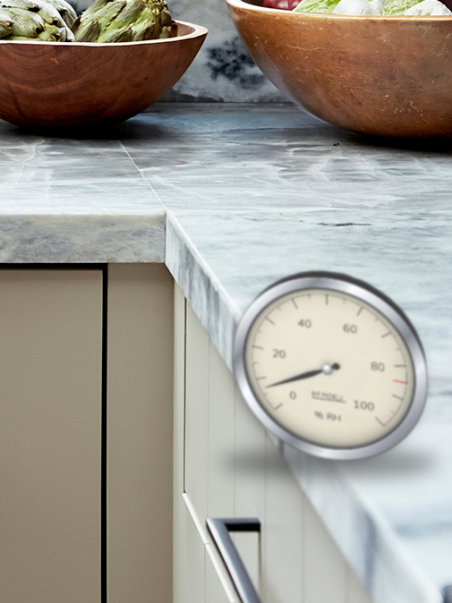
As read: 7.5; %
